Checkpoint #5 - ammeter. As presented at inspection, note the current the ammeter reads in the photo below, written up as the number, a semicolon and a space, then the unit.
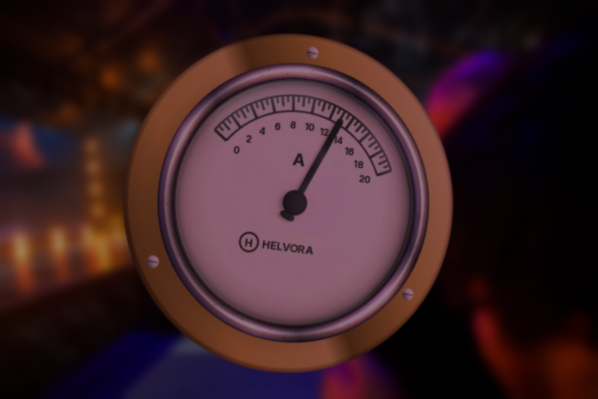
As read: 13; A
